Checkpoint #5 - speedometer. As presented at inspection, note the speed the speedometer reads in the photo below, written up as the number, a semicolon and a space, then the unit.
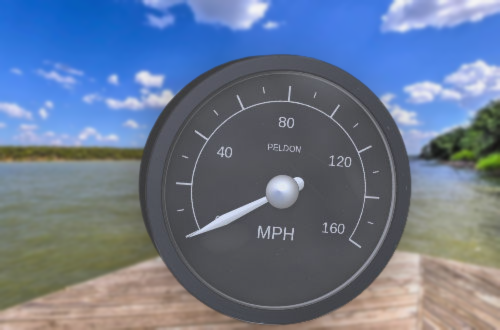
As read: 0; mph
